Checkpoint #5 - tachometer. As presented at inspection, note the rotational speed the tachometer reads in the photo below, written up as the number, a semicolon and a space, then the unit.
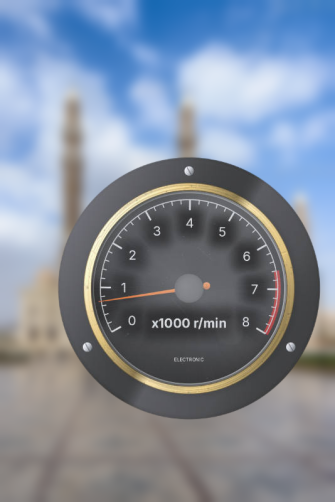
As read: 700; rpm
